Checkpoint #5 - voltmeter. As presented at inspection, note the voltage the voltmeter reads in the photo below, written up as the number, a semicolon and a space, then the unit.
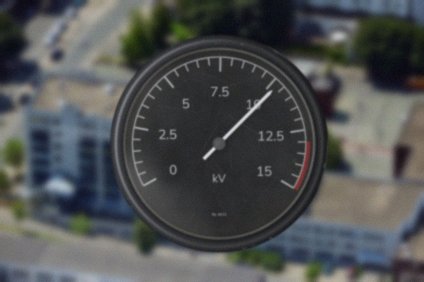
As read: 10.25; kV
